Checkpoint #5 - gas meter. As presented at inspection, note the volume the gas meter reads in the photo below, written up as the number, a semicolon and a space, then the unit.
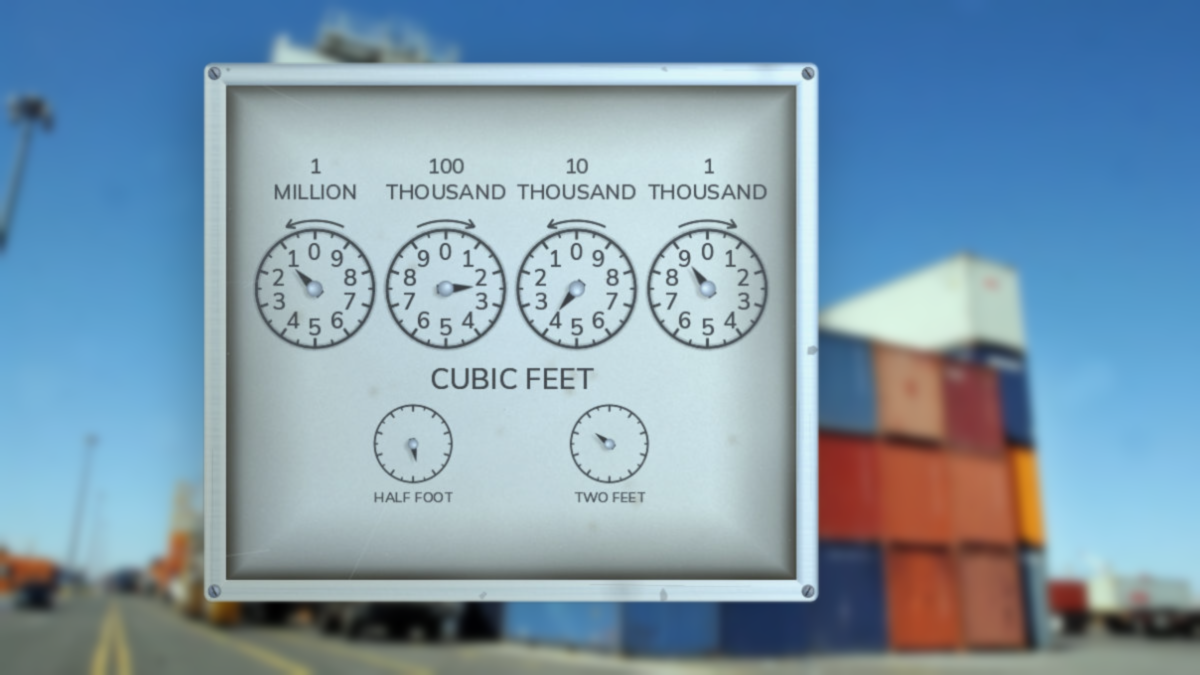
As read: 123900; ft³
